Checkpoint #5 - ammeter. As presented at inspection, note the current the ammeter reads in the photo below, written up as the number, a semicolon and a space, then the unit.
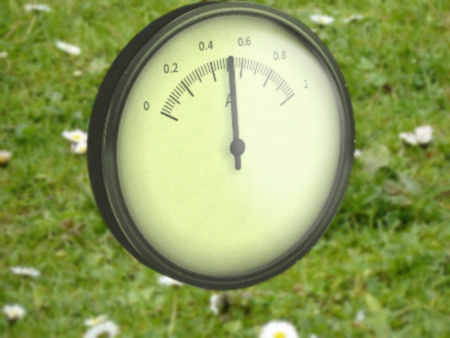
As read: 0.5; A
